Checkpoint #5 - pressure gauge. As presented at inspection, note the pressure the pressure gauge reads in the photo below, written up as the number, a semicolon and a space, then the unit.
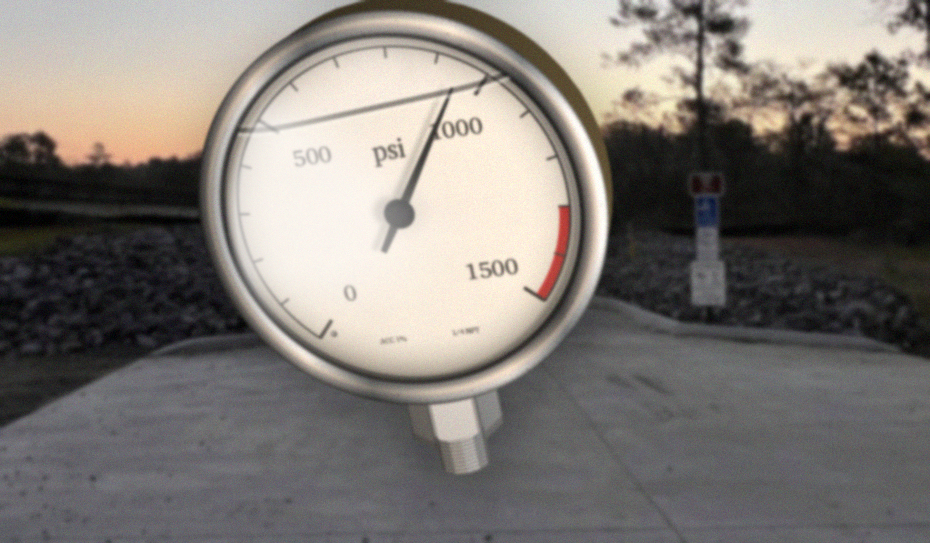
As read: 950; psi
